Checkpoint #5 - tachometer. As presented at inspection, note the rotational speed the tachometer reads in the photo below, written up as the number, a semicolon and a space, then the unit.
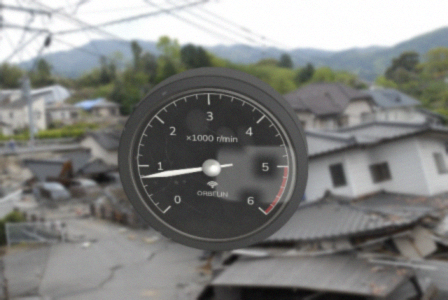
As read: 800; rpm
